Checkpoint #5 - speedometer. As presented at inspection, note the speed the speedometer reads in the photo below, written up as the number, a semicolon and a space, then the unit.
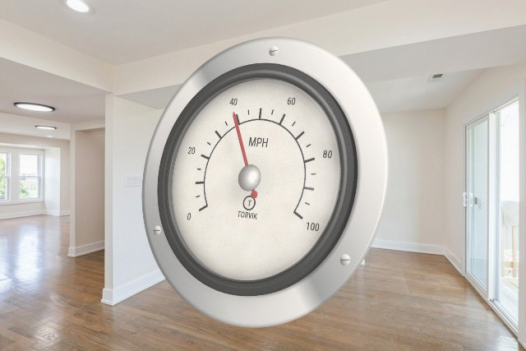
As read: 40; mph
